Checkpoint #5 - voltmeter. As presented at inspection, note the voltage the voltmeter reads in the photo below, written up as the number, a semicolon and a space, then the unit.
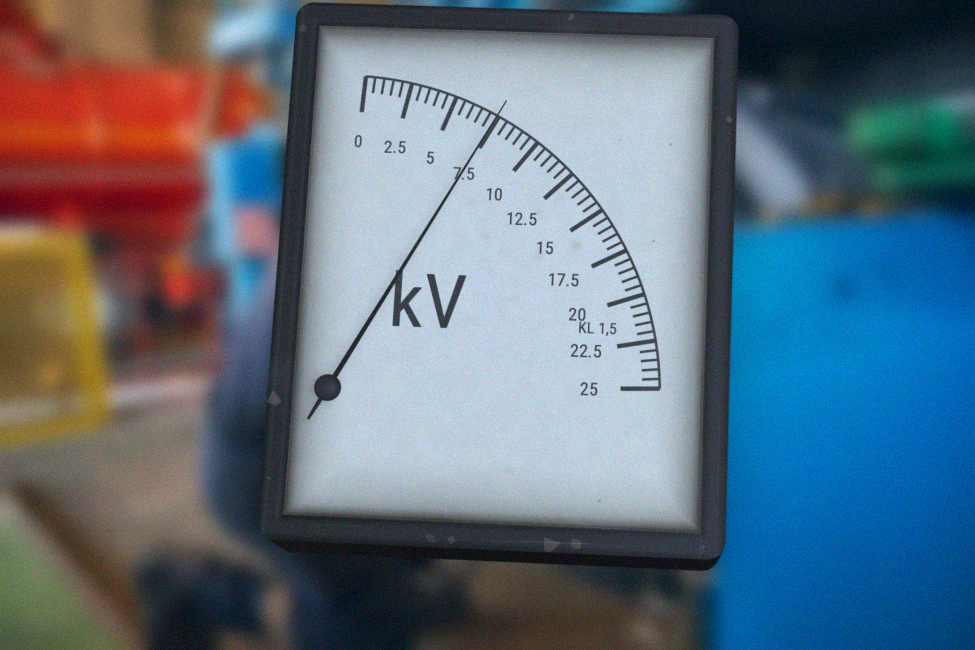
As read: 7.5; kV
